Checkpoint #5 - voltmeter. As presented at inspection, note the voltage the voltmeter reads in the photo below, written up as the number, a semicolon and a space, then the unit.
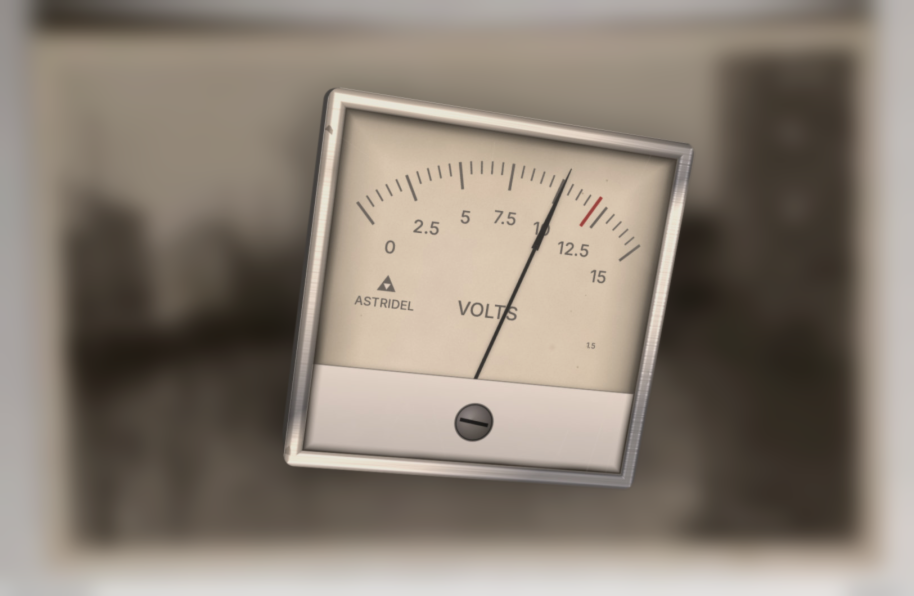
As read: 10; V
